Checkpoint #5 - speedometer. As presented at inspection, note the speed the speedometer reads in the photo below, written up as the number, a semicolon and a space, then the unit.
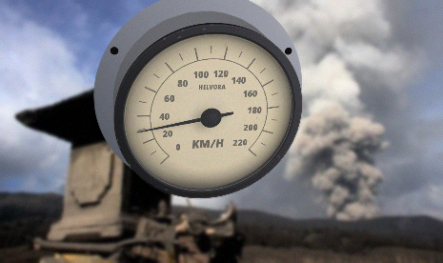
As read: 30; km/h
